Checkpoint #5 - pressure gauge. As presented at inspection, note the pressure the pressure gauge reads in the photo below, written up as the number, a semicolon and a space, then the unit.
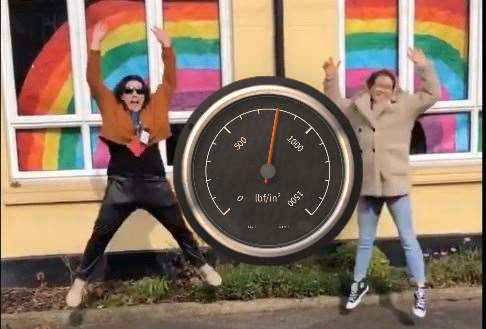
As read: 800; psi
